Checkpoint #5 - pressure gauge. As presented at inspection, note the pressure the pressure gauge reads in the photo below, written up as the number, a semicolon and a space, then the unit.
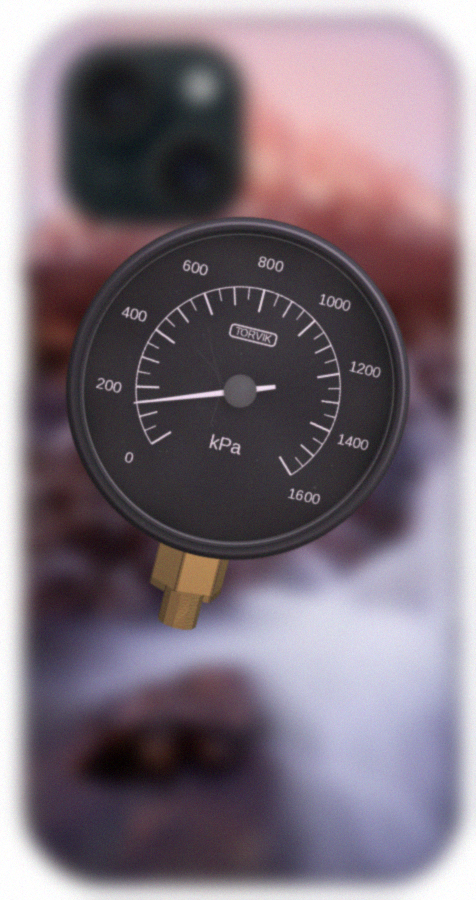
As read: 150; kPa
